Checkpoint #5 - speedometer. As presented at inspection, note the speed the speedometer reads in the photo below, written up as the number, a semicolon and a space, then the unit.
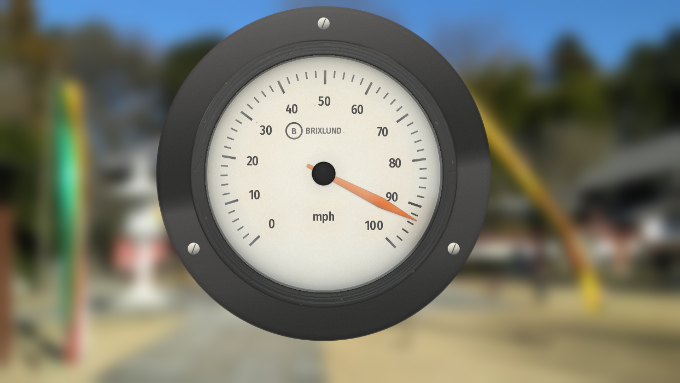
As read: 93; mph
